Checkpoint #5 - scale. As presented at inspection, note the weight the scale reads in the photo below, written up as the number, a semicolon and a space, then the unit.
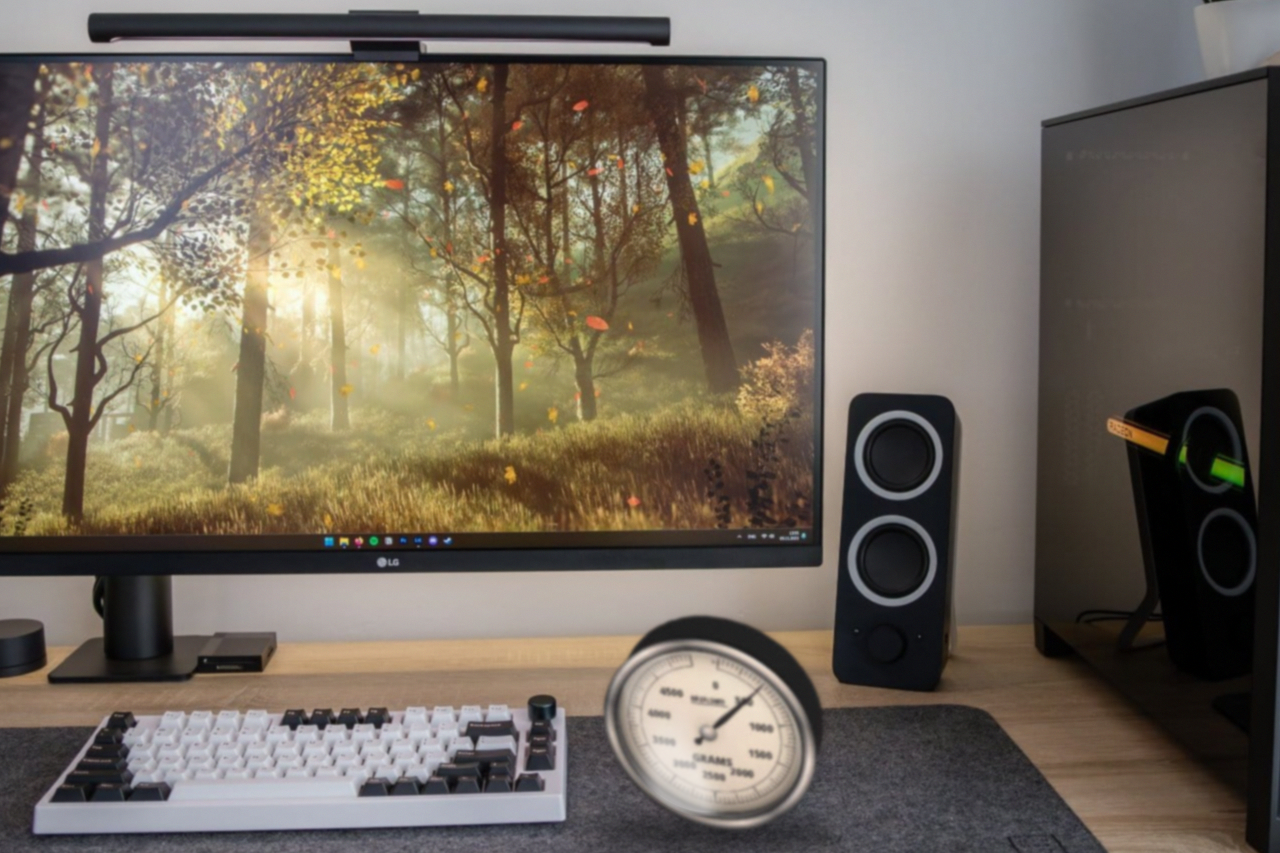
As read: 500; g
